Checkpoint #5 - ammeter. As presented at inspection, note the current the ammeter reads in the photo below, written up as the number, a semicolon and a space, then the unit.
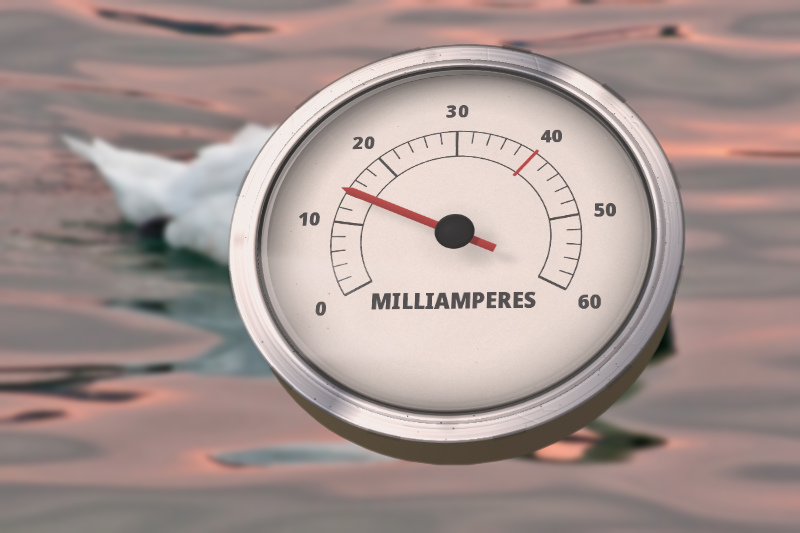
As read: 14; mA
